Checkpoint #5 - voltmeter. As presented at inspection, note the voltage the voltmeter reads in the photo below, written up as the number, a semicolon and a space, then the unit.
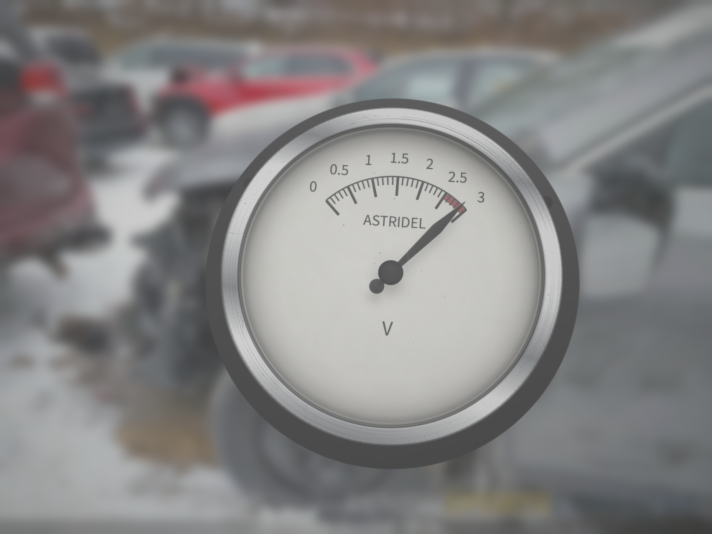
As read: 2.9; V
